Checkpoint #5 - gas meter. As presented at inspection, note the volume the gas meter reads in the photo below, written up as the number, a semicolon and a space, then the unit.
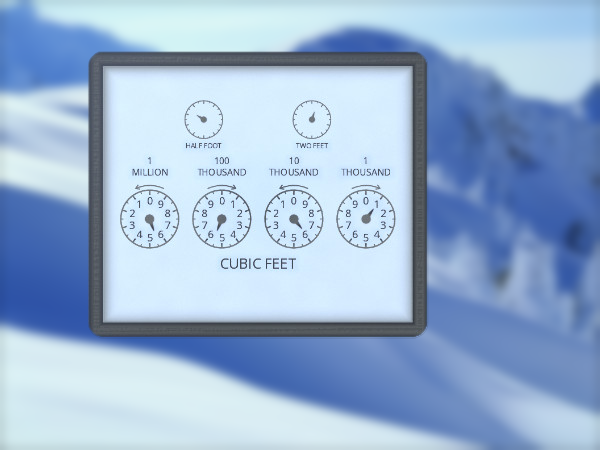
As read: 556100; ft³
